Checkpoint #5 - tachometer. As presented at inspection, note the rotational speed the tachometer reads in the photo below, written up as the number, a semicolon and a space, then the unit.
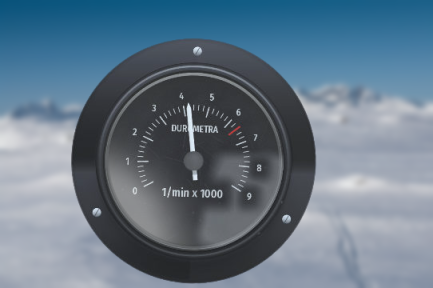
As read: 4200; rpm
